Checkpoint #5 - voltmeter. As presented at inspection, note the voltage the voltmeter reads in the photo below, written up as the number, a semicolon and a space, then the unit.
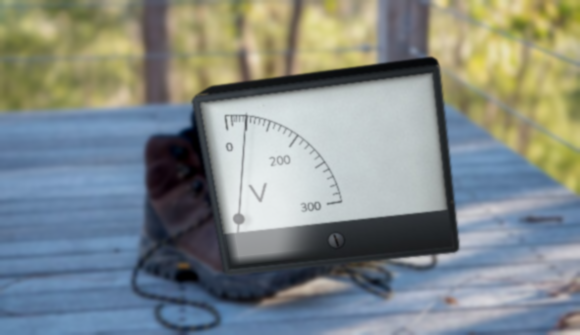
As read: 100; V
